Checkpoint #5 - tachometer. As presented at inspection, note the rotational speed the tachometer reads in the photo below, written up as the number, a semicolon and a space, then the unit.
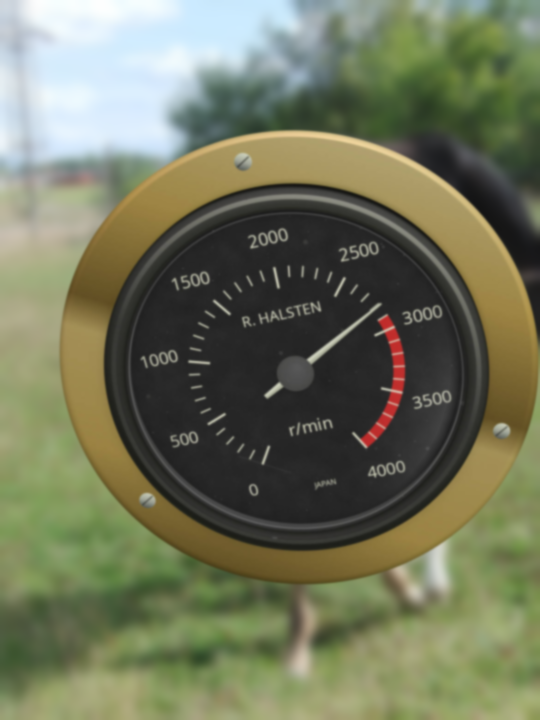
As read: 2800; rpm
